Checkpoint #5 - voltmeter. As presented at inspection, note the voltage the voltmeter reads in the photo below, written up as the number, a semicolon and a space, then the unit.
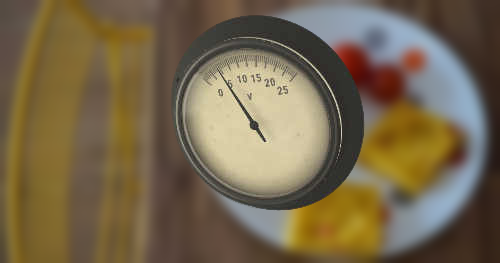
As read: 5; V
